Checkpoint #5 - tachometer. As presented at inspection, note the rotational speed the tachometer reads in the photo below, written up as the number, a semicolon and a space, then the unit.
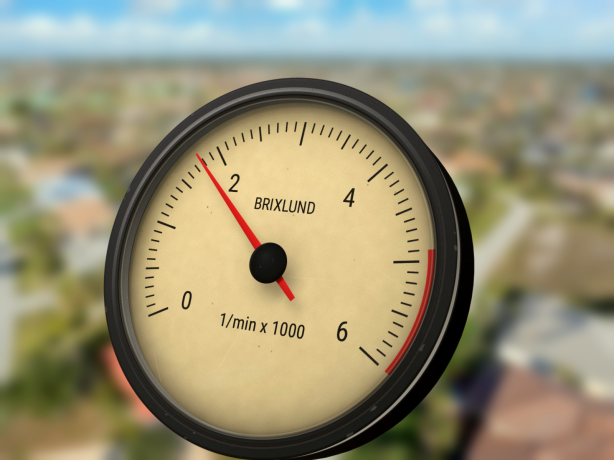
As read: 1800; rpm
